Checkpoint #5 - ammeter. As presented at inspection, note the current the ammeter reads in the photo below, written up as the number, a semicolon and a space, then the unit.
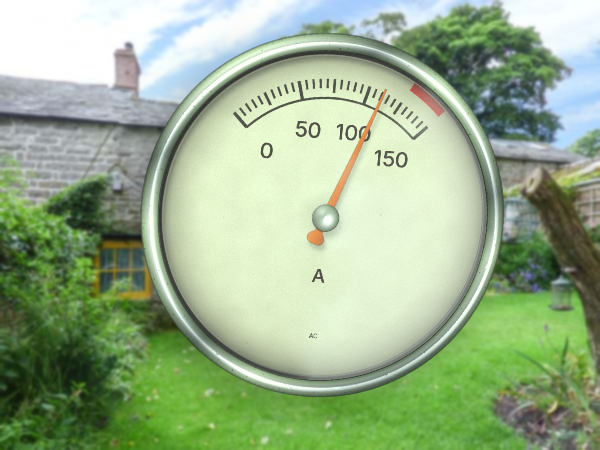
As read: 110; A
